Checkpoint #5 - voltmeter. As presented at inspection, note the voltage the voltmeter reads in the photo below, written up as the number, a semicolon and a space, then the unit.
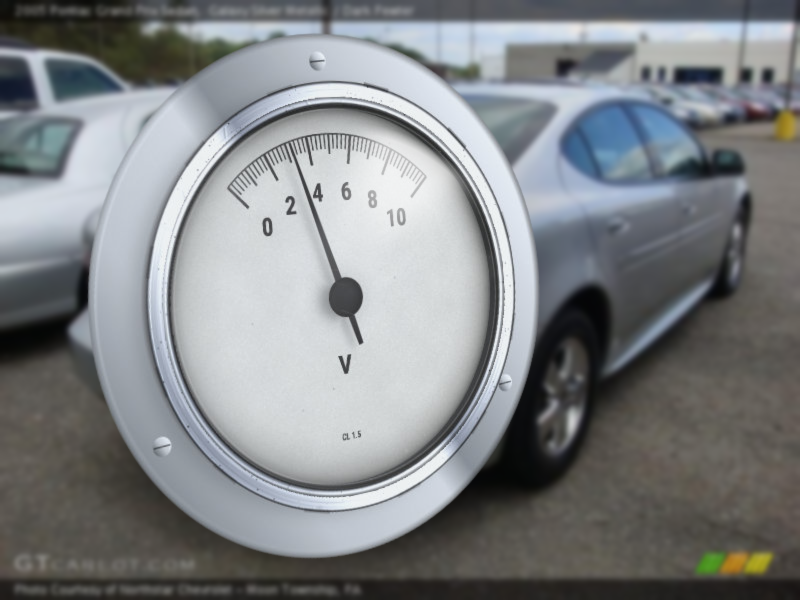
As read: 3; V
